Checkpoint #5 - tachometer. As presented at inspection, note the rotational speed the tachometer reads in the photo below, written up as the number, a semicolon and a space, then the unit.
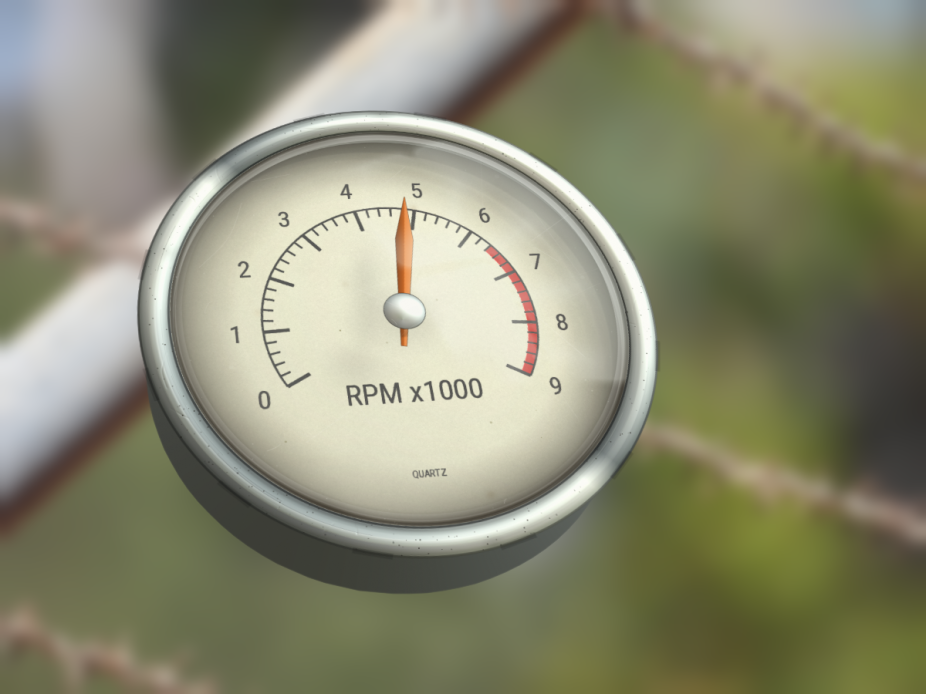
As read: 4800; rpm
